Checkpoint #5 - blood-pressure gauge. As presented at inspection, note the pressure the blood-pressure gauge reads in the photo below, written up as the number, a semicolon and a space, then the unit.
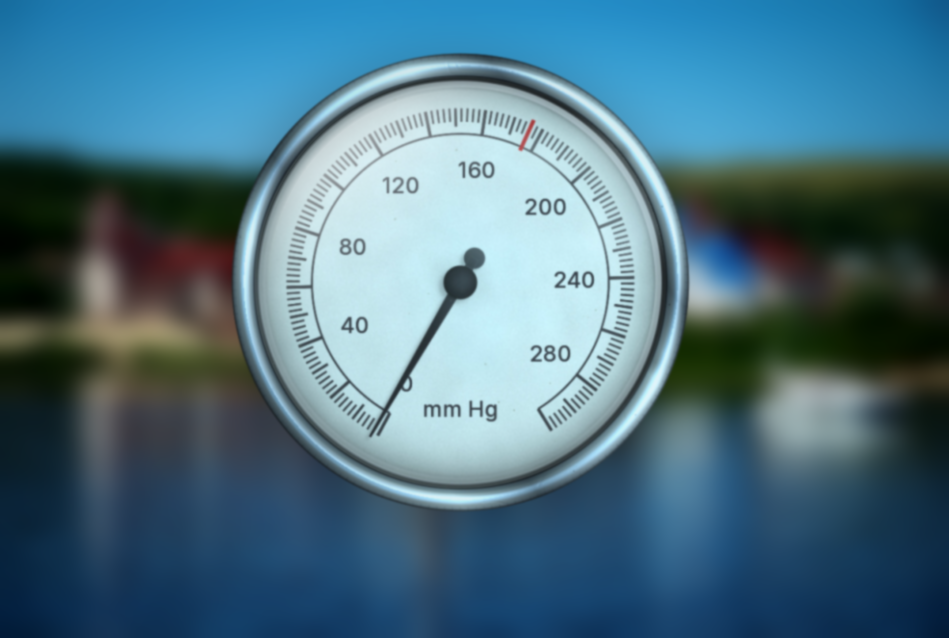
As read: 2; mmHg
